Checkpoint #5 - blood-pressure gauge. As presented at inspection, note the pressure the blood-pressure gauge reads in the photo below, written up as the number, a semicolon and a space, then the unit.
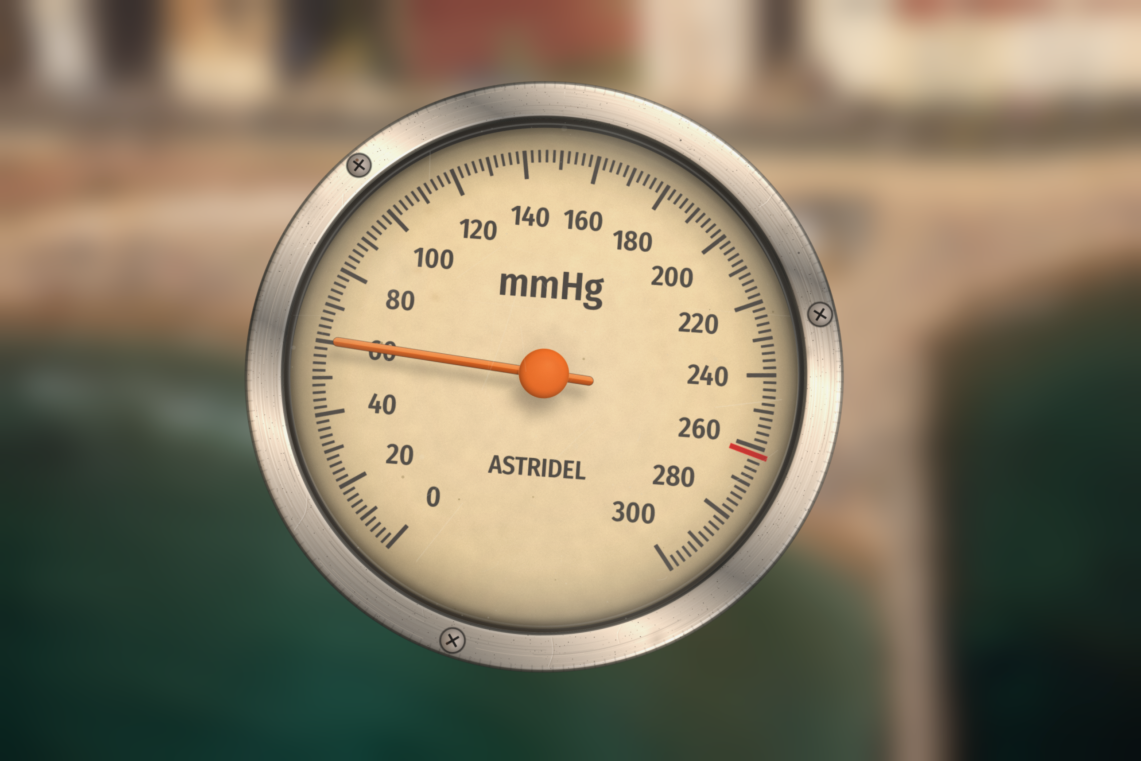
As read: 60; mmHg
